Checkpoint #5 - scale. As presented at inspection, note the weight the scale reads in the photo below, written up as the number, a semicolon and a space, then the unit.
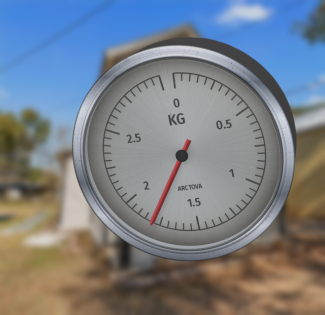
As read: 1.8; kg
